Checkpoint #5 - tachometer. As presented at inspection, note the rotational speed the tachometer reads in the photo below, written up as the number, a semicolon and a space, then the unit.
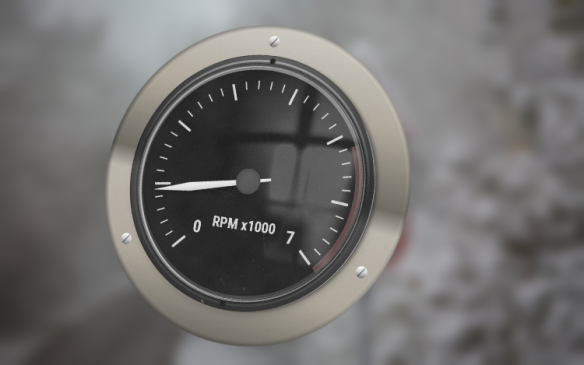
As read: 900; rpm
